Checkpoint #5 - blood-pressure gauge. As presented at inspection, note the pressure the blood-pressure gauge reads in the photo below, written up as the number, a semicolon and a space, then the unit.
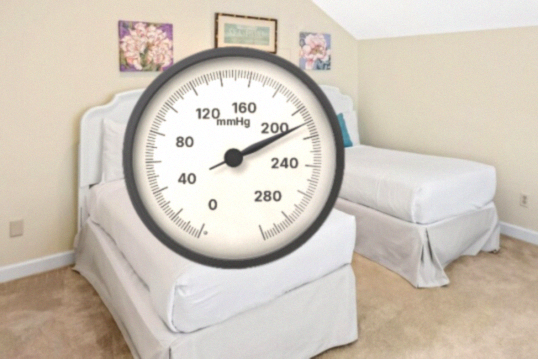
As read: 210; mmHg
